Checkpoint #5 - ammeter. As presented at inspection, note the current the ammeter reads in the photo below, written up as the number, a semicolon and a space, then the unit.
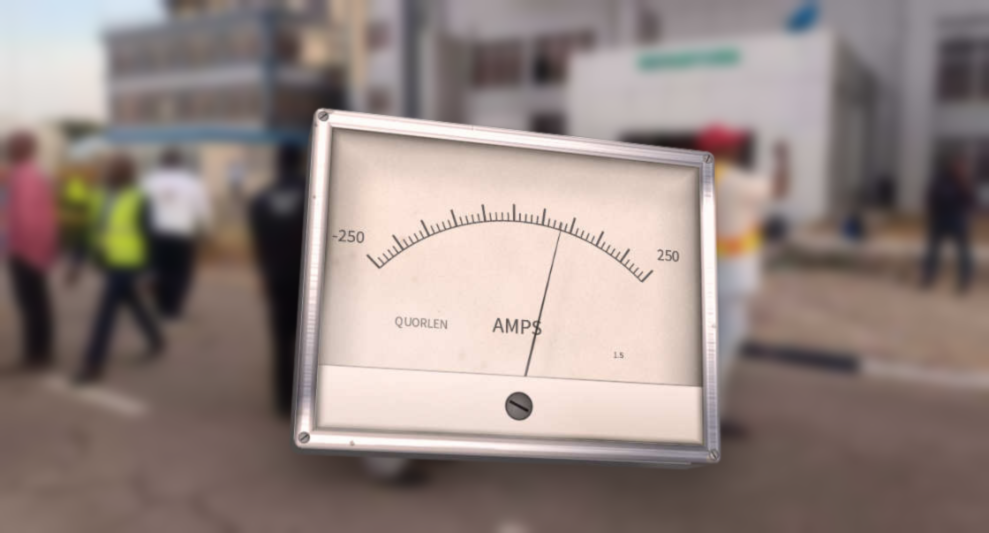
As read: 80; A
